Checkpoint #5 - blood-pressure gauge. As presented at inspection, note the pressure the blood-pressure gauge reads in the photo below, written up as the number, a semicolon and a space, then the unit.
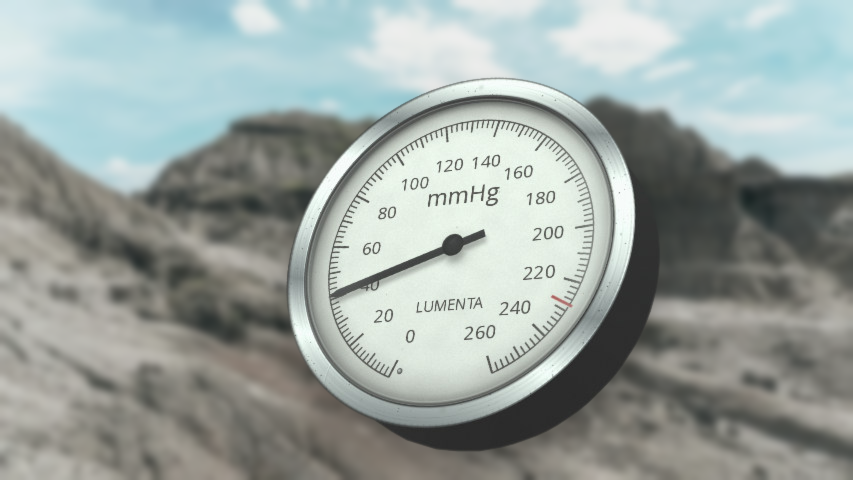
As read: 40; mmHg
